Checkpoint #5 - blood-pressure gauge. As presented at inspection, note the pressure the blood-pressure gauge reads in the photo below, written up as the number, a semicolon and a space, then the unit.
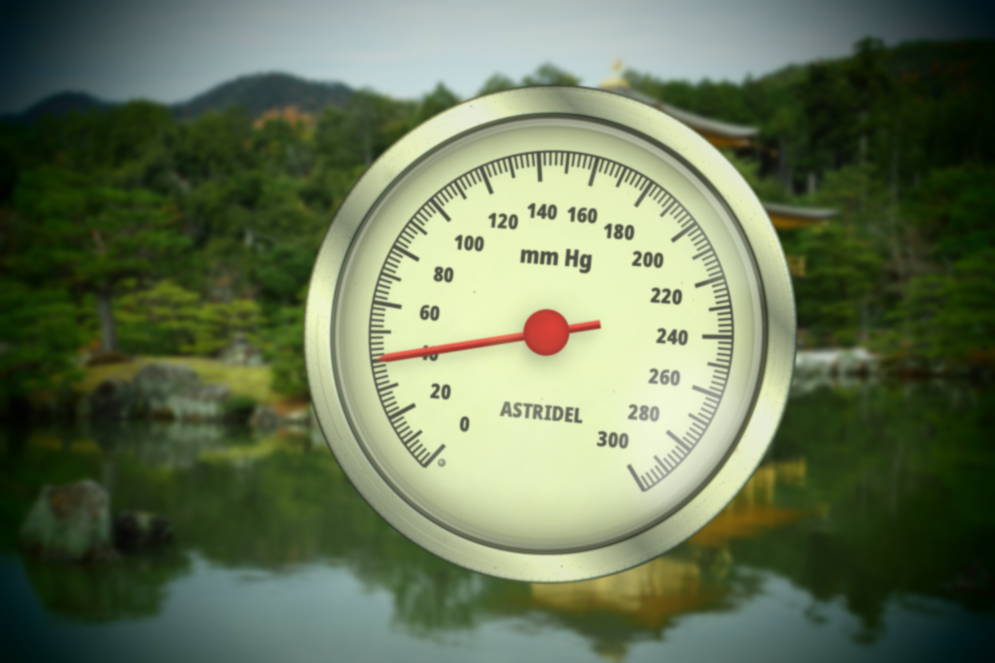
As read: 40; mmHg
